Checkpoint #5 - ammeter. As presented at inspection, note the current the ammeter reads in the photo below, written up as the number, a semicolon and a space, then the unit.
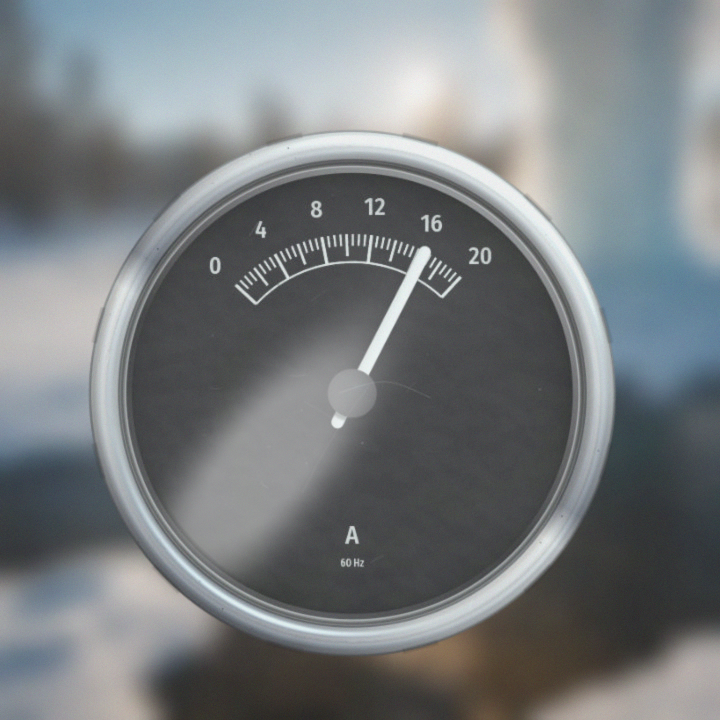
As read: 16.5; A
